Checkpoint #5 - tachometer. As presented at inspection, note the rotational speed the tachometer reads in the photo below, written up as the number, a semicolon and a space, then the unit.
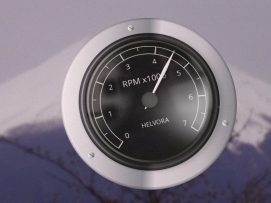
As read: 4500; rpm
